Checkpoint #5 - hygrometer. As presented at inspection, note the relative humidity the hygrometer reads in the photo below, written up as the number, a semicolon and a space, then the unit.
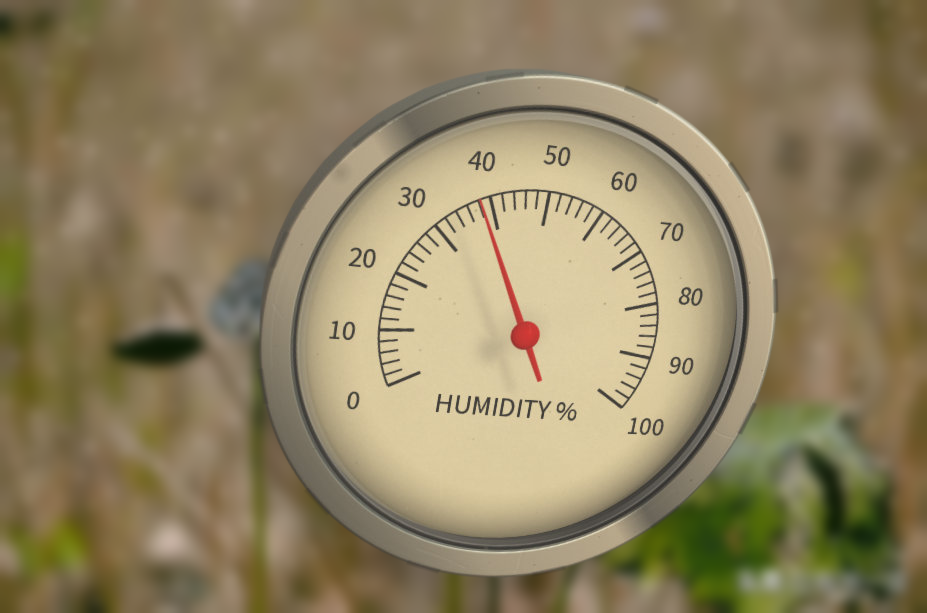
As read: 38; %
